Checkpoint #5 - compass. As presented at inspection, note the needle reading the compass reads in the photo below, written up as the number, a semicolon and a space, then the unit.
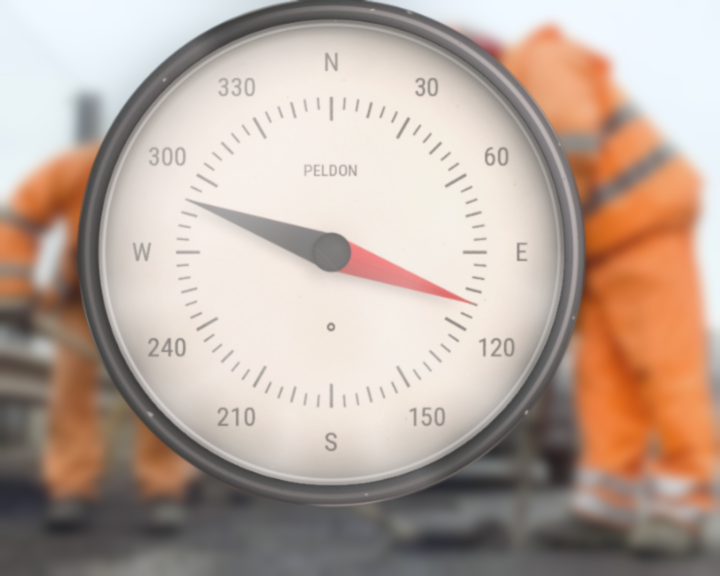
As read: 110; °
